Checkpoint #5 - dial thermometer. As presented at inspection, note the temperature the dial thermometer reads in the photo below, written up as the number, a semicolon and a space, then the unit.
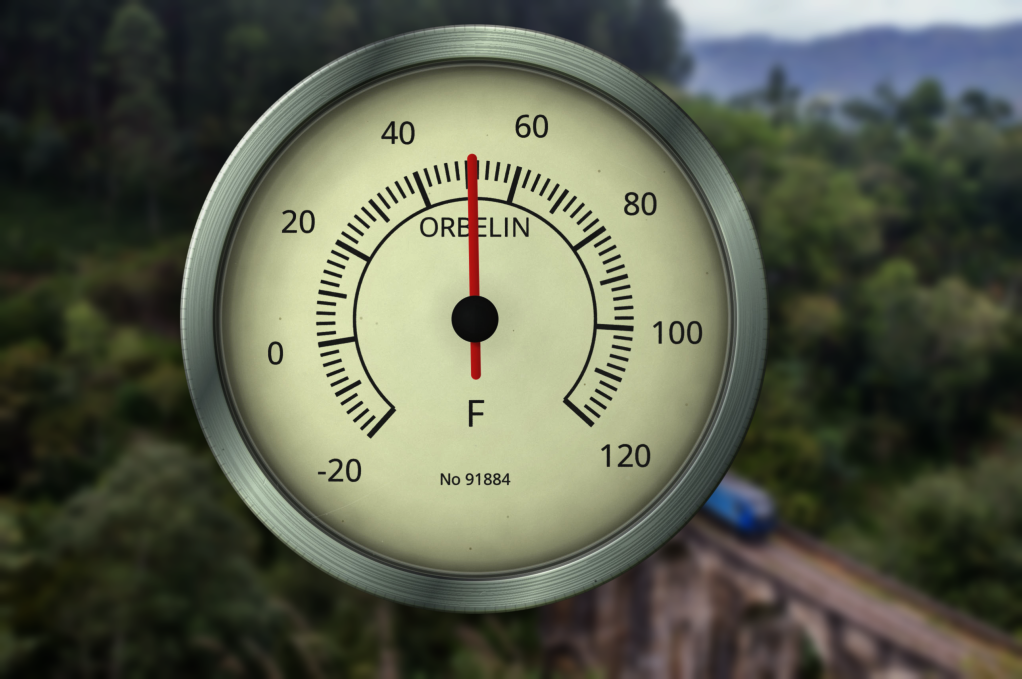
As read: 51; °F
